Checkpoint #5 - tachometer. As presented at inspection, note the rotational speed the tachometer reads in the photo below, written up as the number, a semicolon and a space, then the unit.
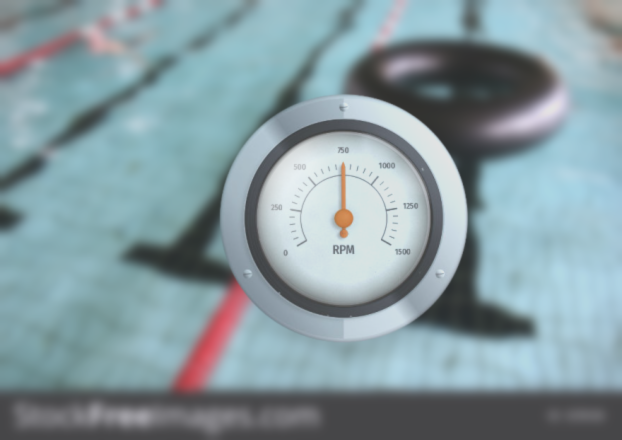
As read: 750; rpm
